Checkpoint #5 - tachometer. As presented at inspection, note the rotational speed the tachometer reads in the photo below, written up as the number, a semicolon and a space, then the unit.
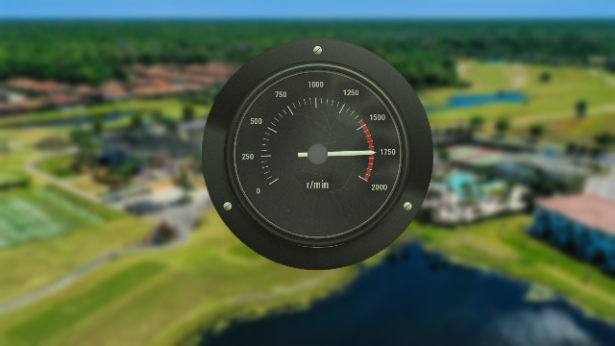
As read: 1750; rpm
